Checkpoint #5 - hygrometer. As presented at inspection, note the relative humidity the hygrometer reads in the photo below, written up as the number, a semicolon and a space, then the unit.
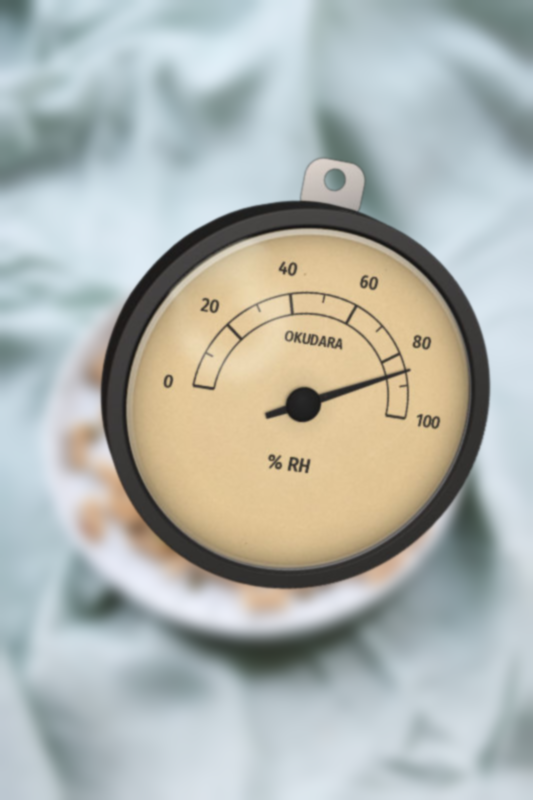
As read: 85; %
